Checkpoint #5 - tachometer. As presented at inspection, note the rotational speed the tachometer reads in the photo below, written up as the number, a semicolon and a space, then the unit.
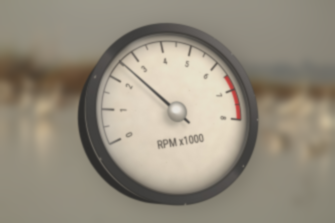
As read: 2500; rpm
